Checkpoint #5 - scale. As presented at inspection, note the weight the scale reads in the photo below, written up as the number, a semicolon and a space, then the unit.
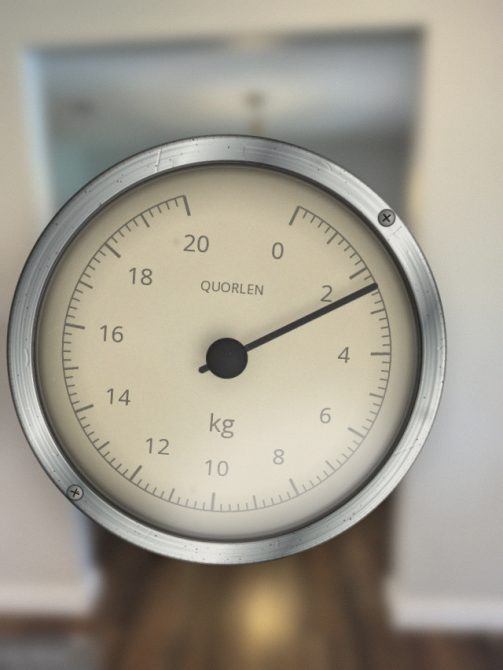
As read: 2.4; kg
